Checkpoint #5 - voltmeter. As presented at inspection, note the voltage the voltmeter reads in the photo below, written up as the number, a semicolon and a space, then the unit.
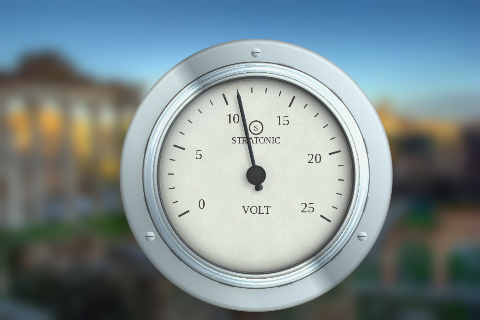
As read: 11; V
